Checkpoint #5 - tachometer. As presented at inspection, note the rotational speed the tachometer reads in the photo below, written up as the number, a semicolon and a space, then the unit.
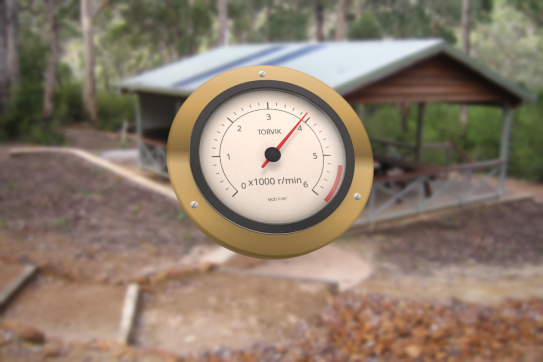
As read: 3900; rpm
